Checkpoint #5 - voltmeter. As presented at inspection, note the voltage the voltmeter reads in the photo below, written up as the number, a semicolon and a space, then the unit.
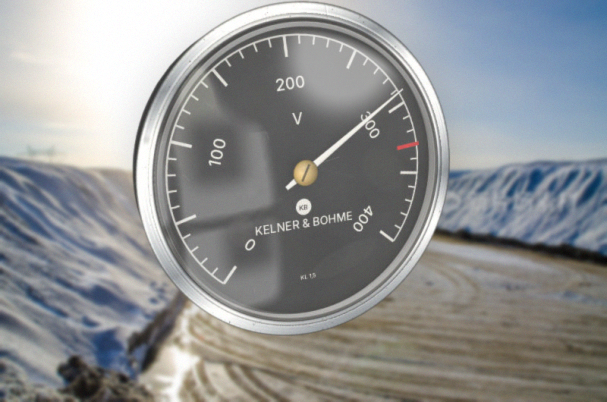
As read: 290; V
